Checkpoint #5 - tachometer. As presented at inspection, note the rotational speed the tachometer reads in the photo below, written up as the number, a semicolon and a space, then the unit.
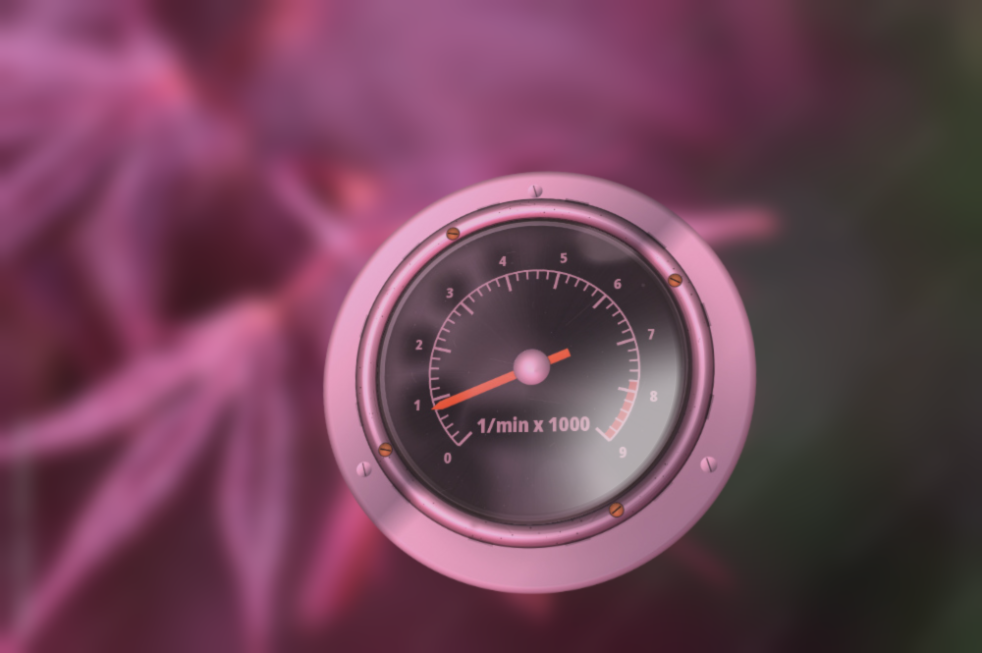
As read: 800; rpm
